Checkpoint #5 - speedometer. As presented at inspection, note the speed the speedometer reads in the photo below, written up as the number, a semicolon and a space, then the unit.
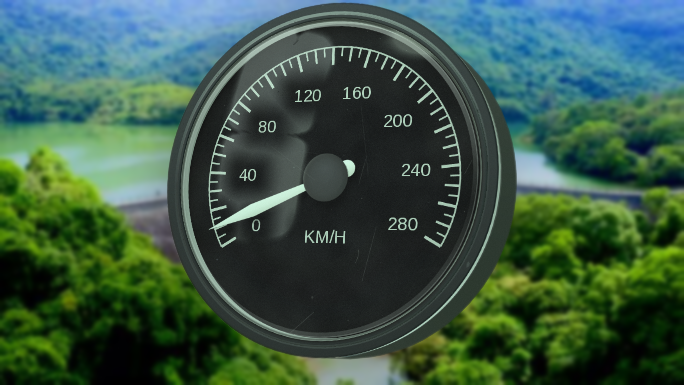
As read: 10; km/h
